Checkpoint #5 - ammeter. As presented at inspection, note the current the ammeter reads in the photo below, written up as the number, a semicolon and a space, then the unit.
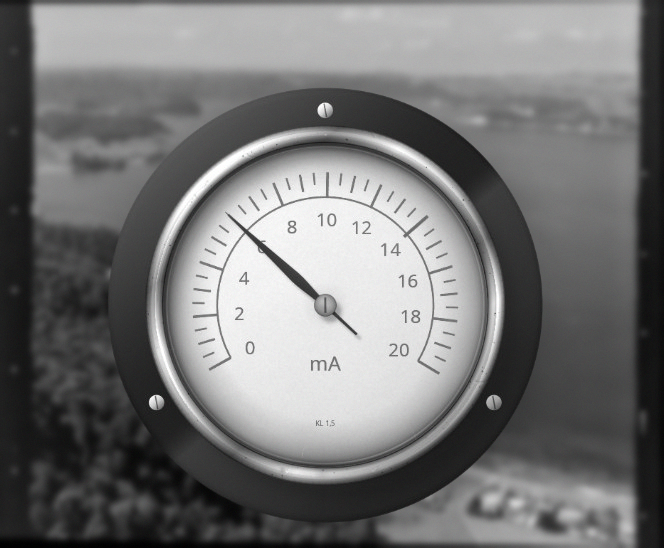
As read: 6; mA
